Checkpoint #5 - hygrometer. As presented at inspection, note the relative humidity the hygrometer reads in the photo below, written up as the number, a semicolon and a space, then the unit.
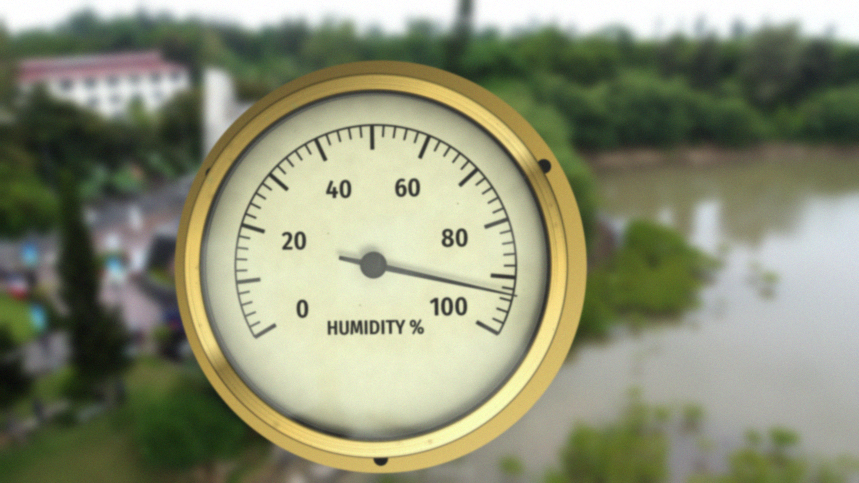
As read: 93; %
